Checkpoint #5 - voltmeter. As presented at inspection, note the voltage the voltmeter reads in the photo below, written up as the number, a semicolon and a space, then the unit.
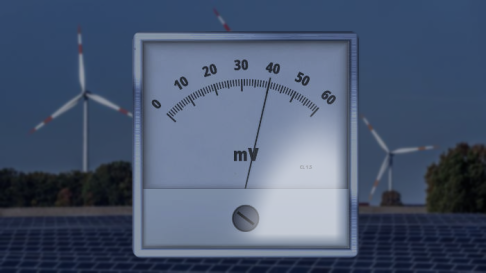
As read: 40; mV
